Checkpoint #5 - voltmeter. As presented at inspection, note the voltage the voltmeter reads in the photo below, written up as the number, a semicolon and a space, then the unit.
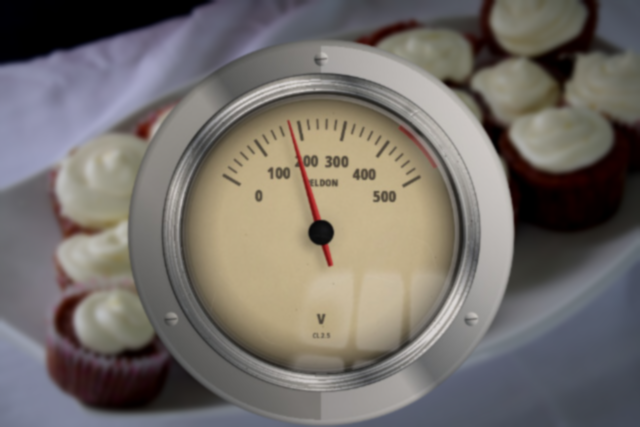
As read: 180; V
